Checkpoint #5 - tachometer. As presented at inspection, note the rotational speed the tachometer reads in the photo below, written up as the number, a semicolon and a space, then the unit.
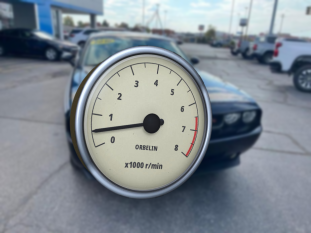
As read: 500; rpm
